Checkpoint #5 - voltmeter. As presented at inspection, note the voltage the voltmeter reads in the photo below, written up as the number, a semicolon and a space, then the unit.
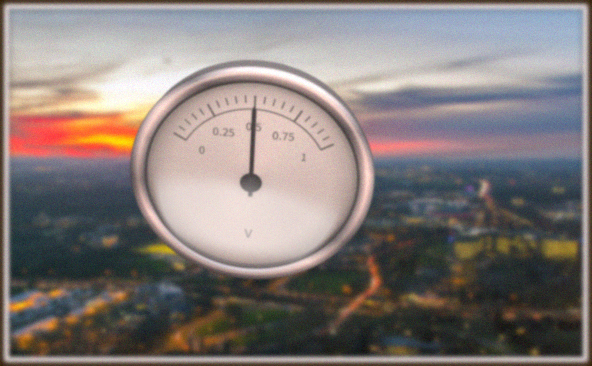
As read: 0.5; V
